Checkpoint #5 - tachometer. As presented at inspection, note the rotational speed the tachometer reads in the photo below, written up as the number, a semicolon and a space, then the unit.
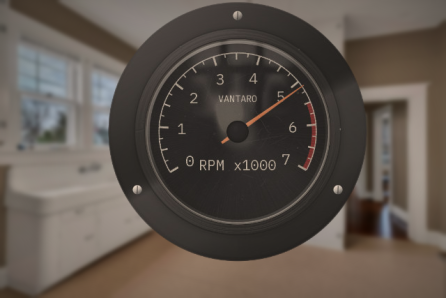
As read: 5125; rpm
